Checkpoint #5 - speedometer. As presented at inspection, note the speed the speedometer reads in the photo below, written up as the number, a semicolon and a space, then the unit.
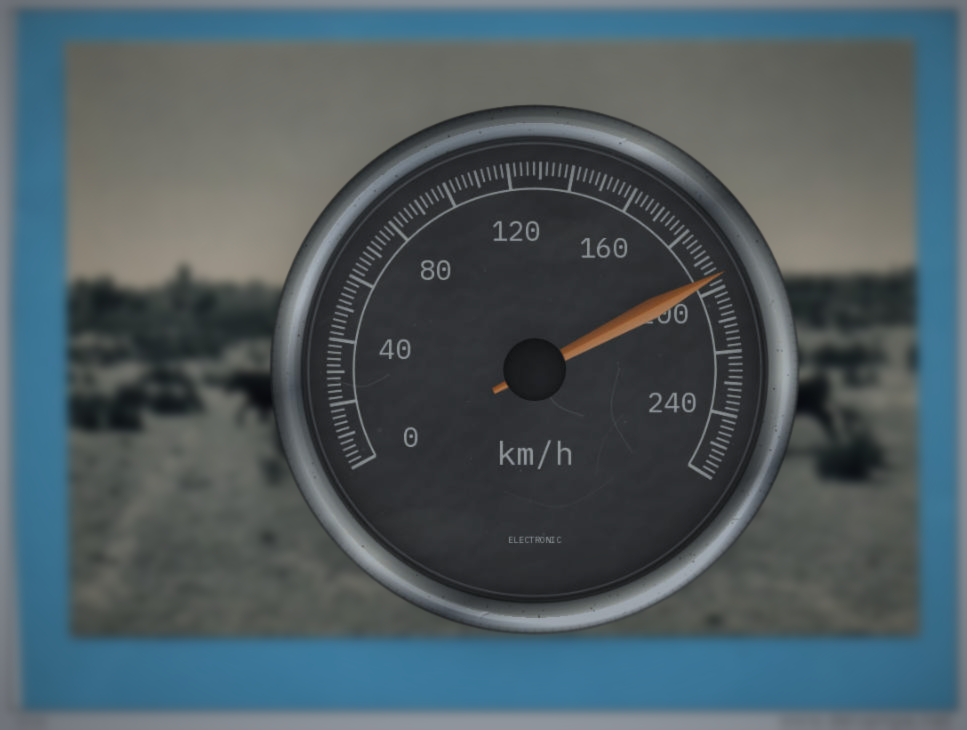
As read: 196; km/h
